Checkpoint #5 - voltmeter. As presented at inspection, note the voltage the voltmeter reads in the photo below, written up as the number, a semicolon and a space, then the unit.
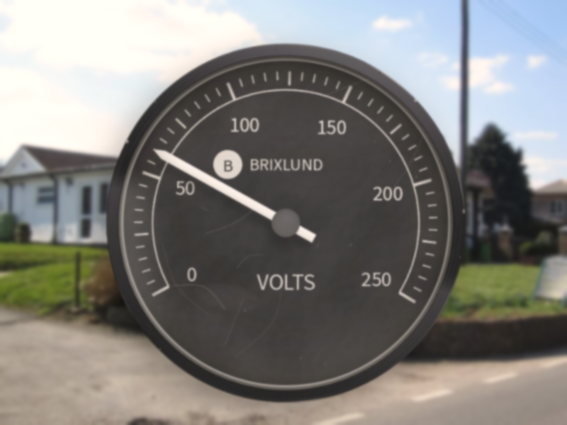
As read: 60; V
